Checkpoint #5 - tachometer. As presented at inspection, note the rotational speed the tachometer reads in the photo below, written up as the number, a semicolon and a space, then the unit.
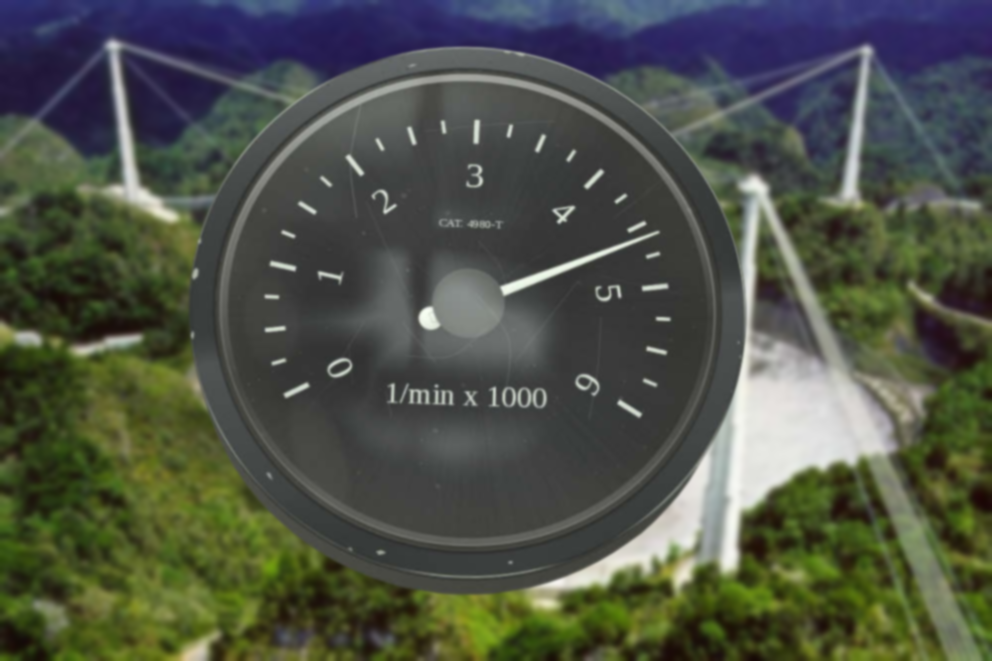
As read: 4625; rpm
